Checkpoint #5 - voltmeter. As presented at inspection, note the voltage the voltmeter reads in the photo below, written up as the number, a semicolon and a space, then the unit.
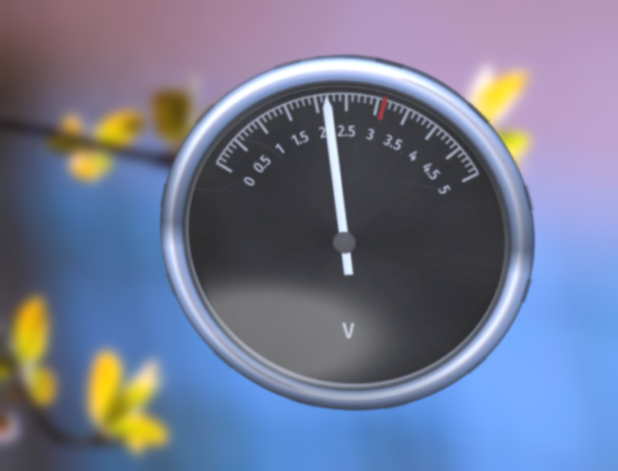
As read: 2.2; V
